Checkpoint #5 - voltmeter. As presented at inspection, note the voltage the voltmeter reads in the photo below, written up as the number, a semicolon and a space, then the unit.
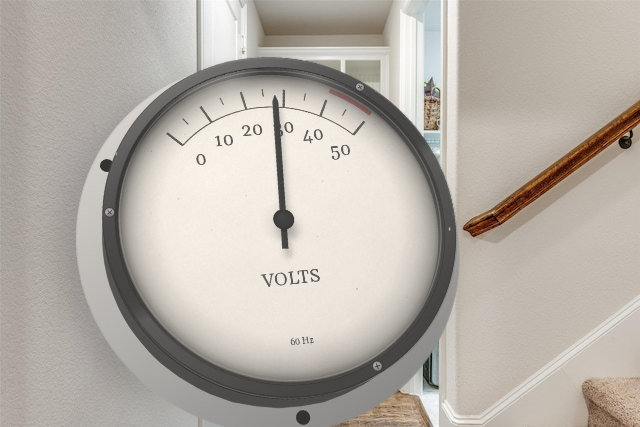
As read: 27.5; V
